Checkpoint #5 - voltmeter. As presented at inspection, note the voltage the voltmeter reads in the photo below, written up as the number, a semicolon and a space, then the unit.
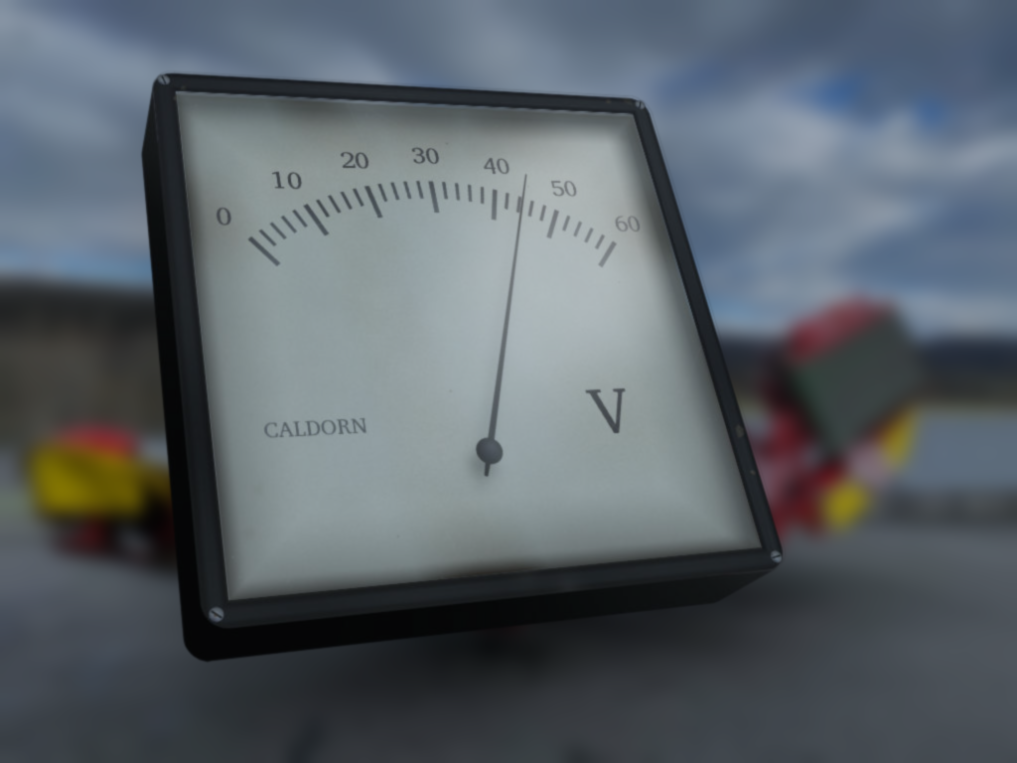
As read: 44; V
